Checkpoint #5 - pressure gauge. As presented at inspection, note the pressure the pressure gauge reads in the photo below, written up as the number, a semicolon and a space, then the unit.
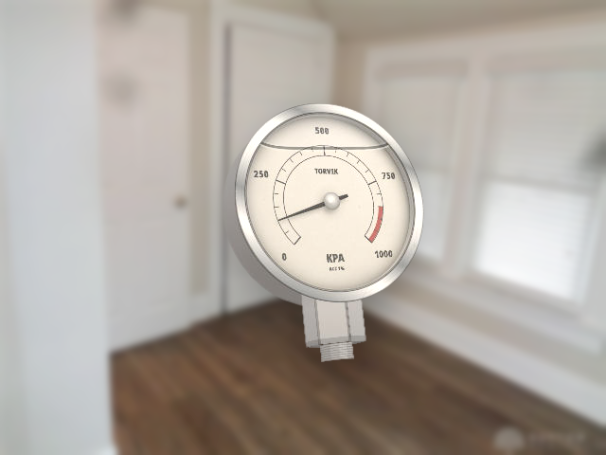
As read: 100; kPa
